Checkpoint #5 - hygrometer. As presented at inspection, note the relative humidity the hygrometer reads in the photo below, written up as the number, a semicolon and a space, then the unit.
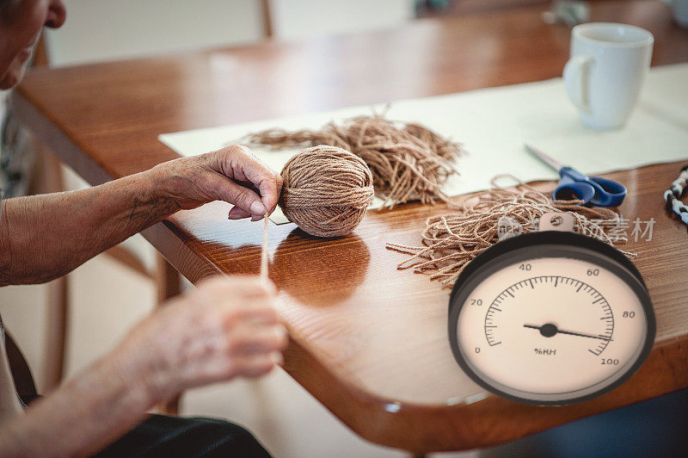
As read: 90; %
